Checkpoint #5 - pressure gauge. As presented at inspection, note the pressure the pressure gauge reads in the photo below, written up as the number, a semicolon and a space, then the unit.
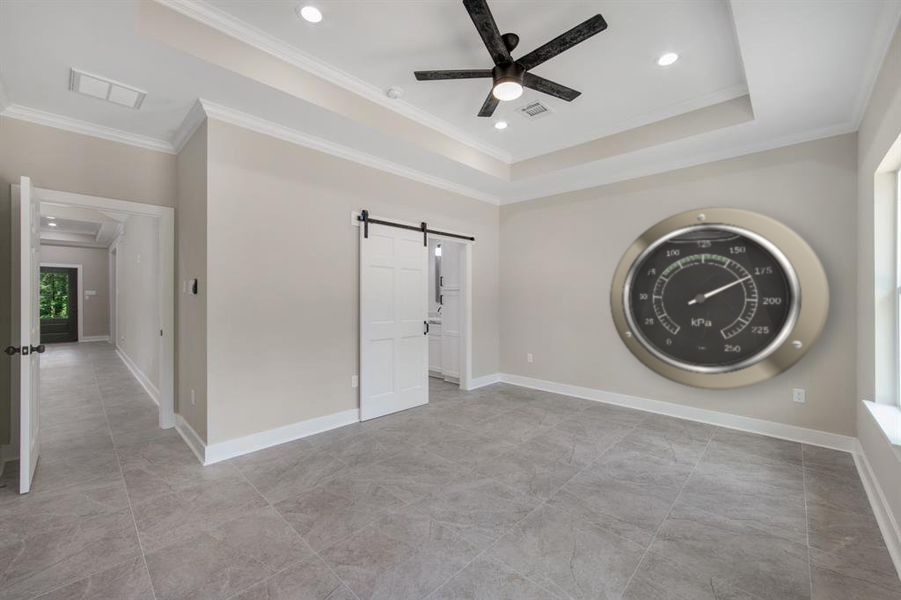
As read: 175; kPa
